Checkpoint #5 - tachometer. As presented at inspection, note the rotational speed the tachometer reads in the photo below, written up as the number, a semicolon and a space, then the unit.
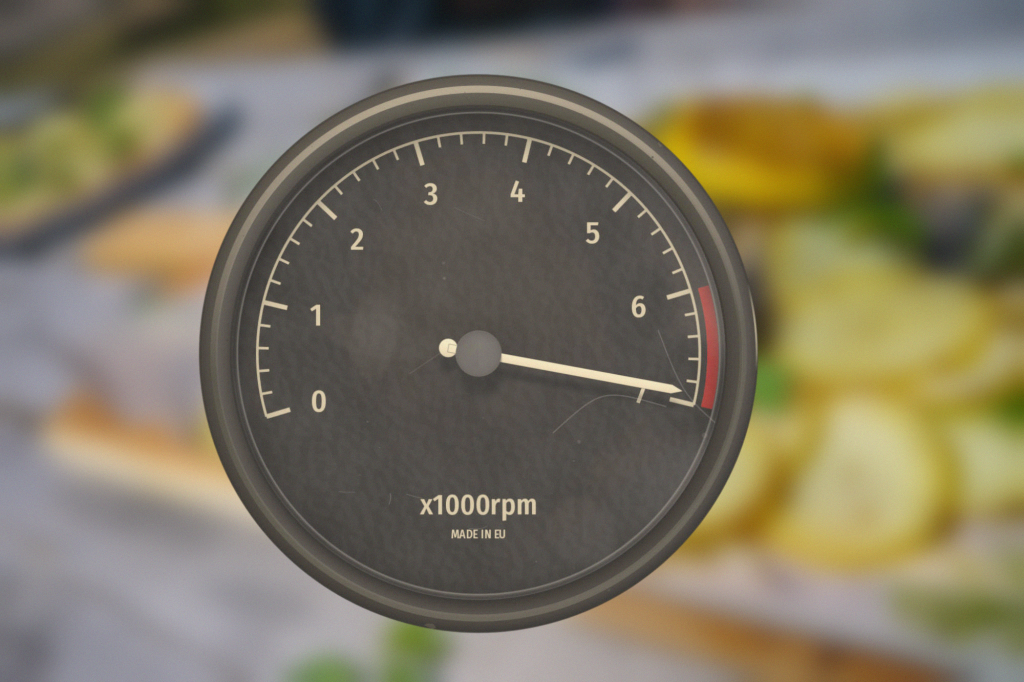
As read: 6900; rpm
